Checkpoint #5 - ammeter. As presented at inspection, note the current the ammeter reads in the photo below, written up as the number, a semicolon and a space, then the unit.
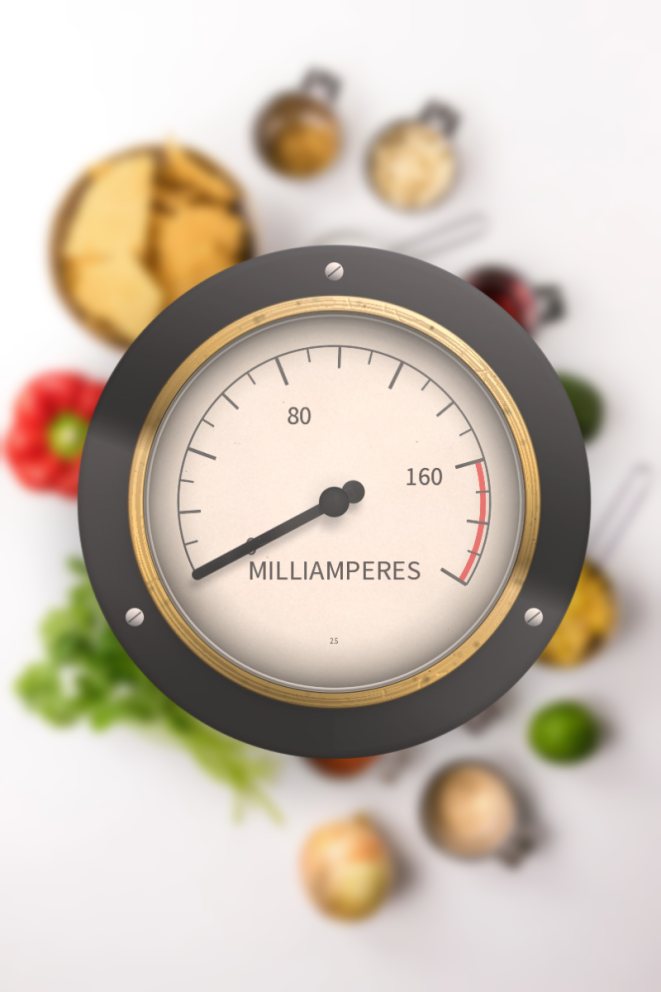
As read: 0; mA
